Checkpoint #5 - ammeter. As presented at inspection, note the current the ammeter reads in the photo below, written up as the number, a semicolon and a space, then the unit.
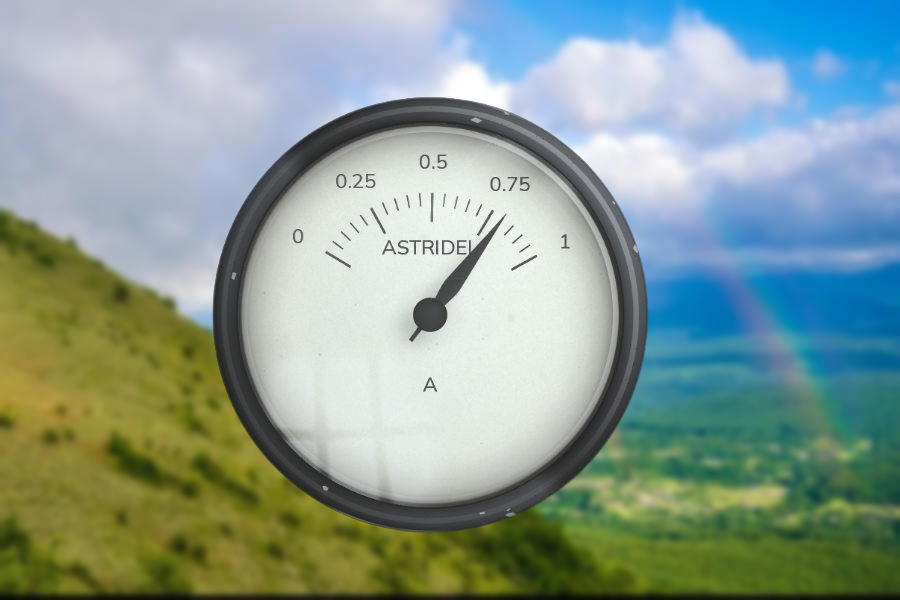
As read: 0.8; A
